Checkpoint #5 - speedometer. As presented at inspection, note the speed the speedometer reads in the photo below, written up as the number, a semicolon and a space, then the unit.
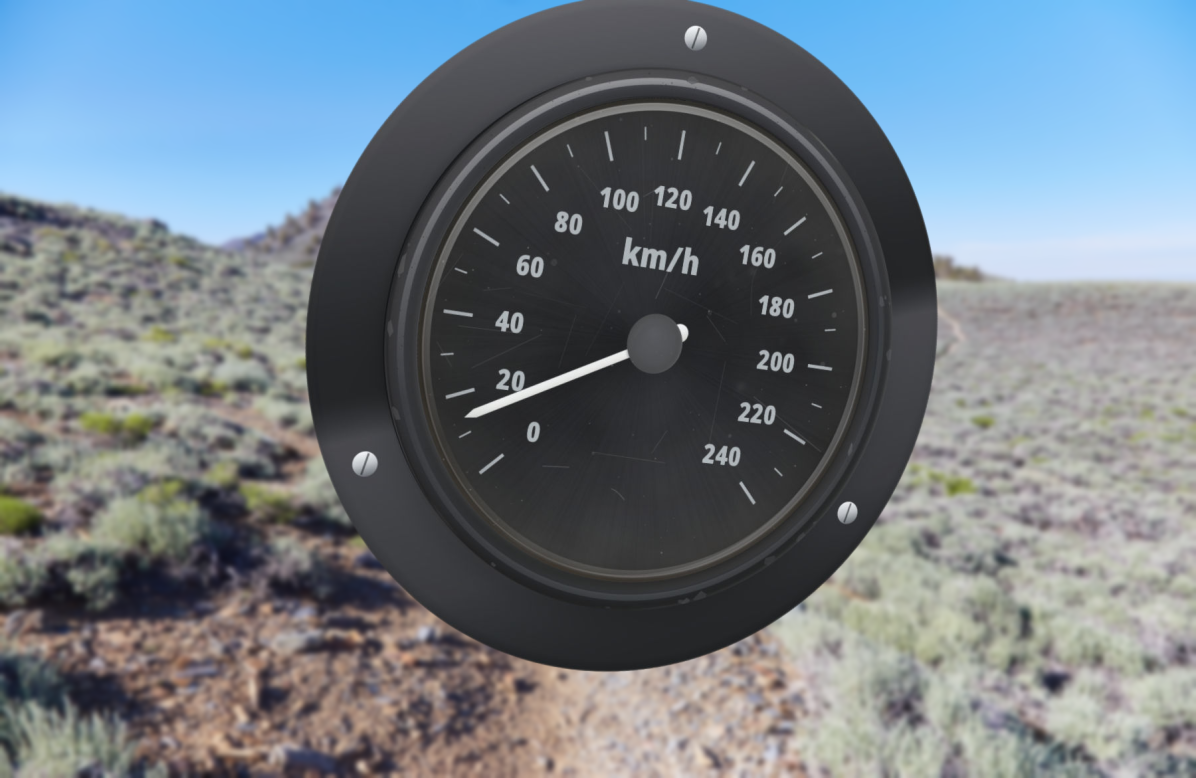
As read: 15; km/h
